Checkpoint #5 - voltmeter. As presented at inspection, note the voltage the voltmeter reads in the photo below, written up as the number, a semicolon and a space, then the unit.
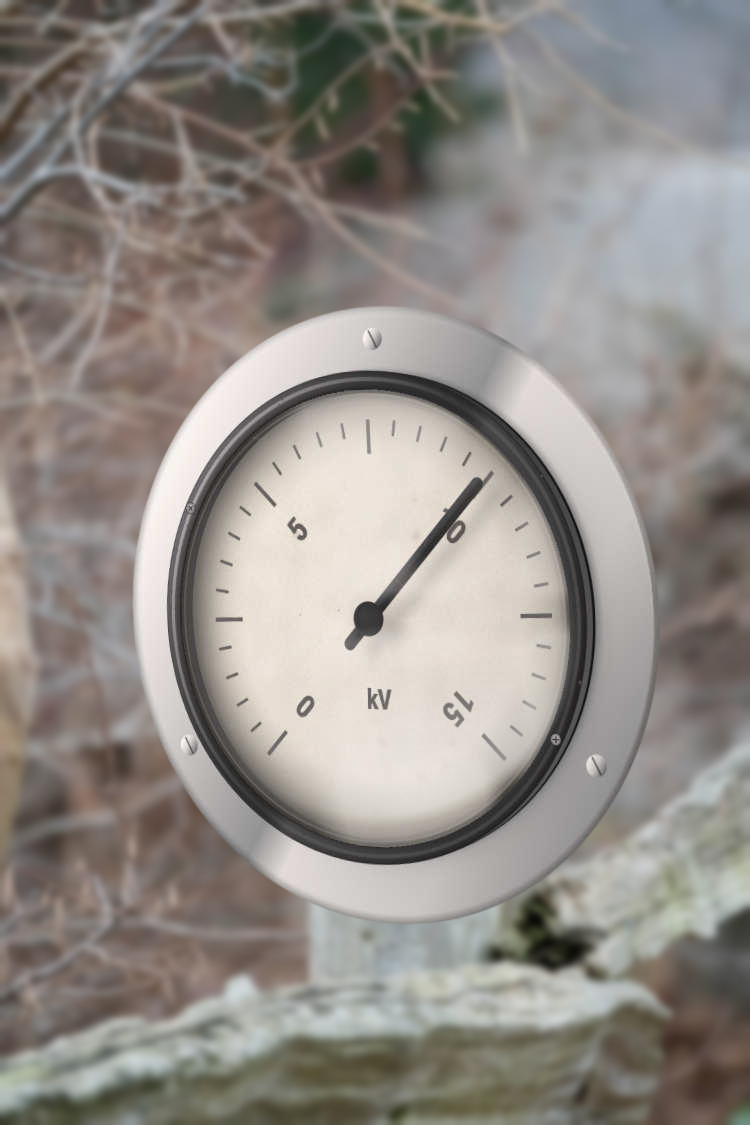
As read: 10; kV
